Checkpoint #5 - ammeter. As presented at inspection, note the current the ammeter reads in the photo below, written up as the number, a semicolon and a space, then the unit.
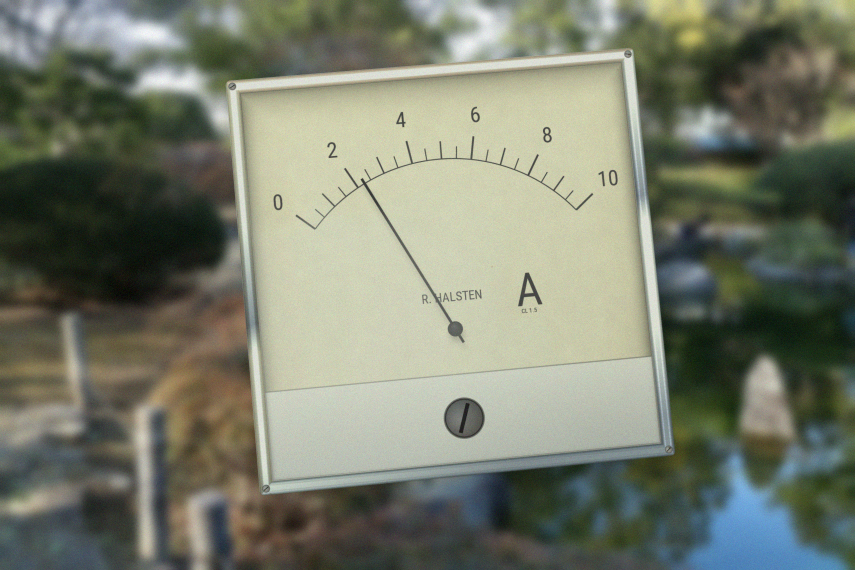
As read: 2.25; A
